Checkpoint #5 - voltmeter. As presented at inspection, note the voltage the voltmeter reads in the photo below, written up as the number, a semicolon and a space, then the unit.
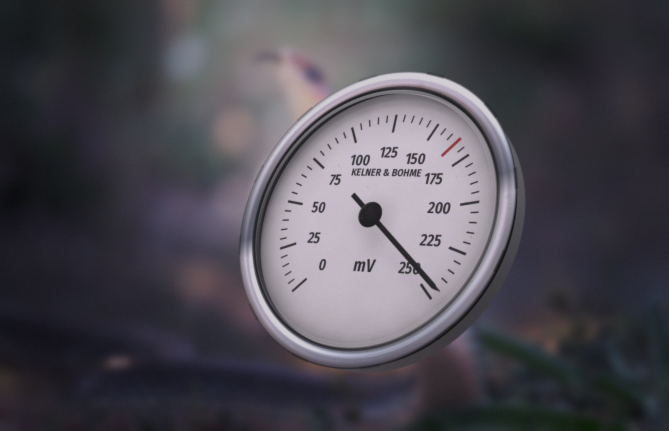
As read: 245; mV
